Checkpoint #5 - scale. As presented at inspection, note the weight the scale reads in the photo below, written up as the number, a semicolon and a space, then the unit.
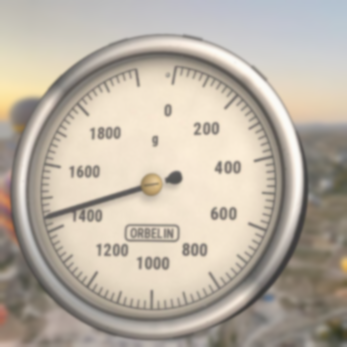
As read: 1440; g
